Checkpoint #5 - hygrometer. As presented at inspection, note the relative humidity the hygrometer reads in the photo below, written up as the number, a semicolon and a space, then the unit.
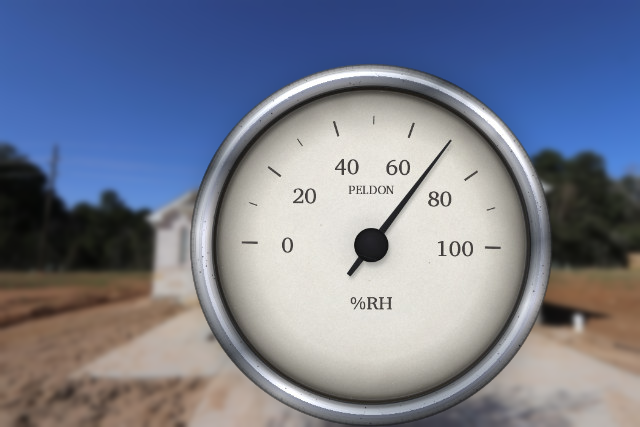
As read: 70; %
